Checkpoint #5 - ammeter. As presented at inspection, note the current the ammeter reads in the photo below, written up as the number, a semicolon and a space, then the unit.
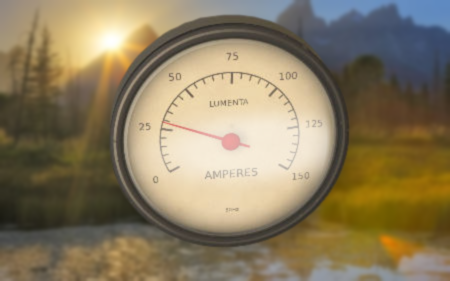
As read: 30; A
